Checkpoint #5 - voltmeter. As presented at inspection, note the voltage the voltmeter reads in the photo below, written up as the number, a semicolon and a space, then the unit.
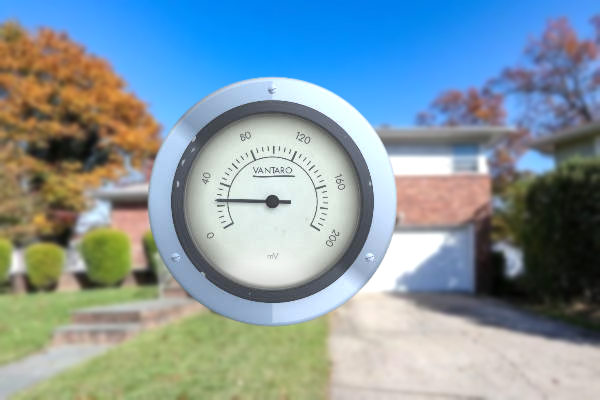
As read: 25; mV
